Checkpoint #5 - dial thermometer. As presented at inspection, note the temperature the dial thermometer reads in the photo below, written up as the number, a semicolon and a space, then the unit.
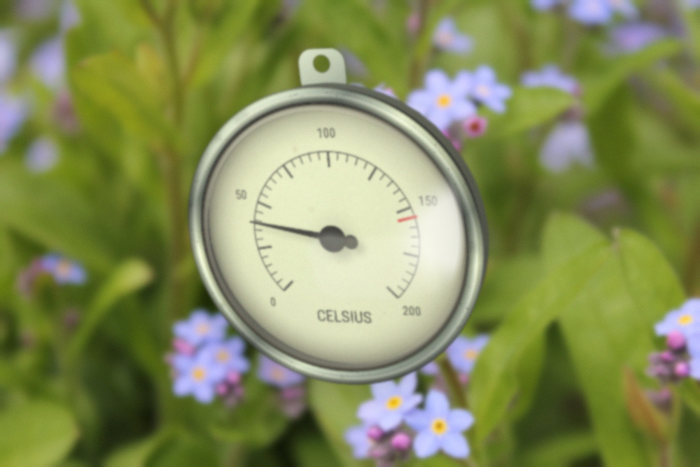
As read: 40; °C
